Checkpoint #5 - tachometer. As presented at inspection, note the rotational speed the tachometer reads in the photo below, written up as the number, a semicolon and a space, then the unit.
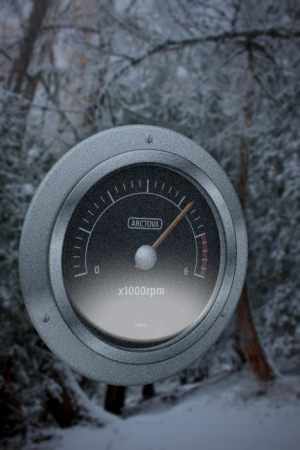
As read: 4200; rpm
